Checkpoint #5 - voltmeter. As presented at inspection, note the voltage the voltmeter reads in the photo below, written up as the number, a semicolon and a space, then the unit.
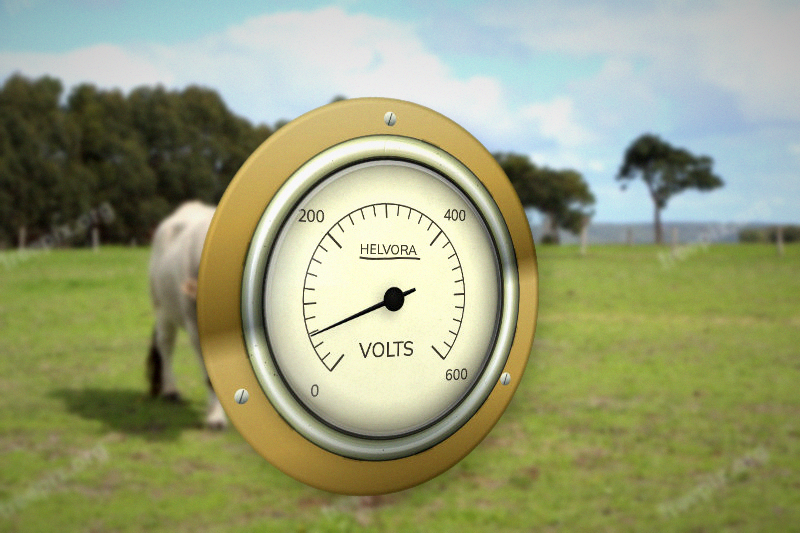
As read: 60; V
